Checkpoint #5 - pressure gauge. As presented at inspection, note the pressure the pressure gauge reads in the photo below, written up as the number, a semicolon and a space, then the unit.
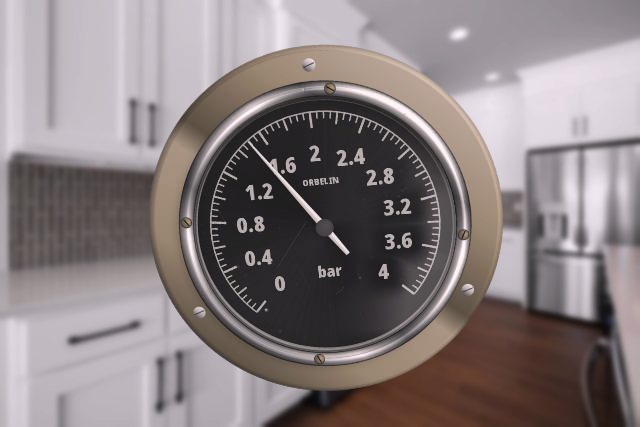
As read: 1.5; bar
